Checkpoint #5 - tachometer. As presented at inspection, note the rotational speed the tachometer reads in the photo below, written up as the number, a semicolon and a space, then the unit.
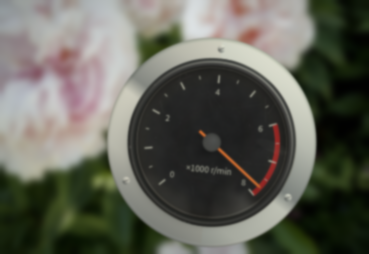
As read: 7750; rpm
